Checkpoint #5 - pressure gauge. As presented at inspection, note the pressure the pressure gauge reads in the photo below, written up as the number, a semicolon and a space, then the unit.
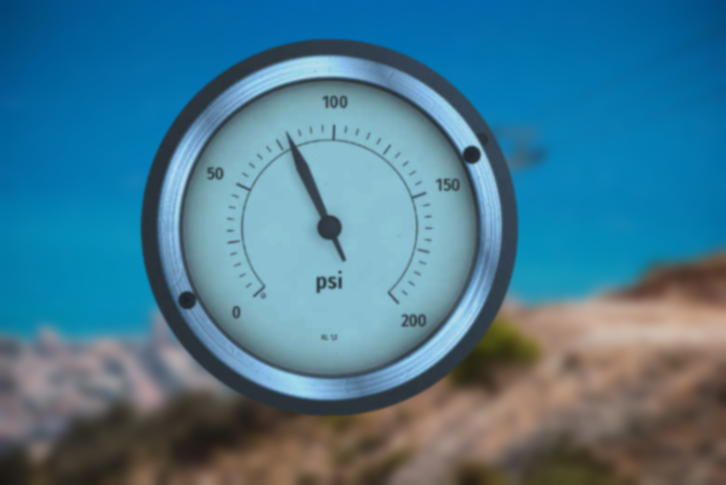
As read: 80; psi
